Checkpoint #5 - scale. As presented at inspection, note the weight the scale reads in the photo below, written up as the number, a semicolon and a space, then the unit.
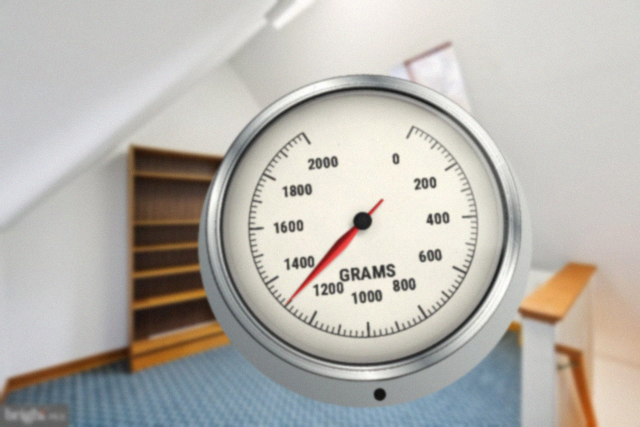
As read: 1300; g
